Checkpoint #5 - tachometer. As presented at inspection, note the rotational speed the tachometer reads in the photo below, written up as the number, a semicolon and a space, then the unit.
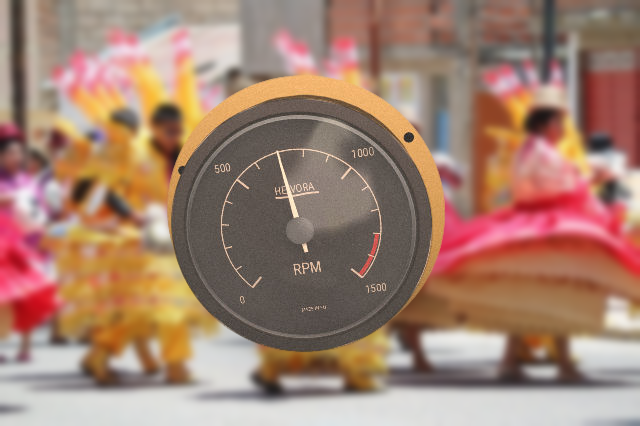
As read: 700; rpm
